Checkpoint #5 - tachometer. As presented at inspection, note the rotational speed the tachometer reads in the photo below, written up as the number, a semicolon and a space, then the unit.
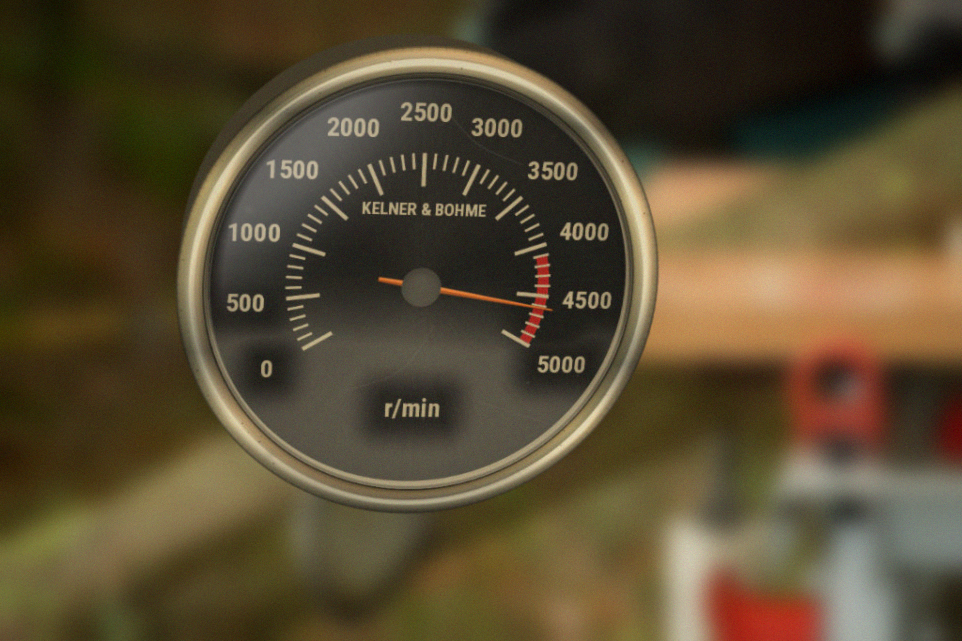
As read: 4600; rpm
